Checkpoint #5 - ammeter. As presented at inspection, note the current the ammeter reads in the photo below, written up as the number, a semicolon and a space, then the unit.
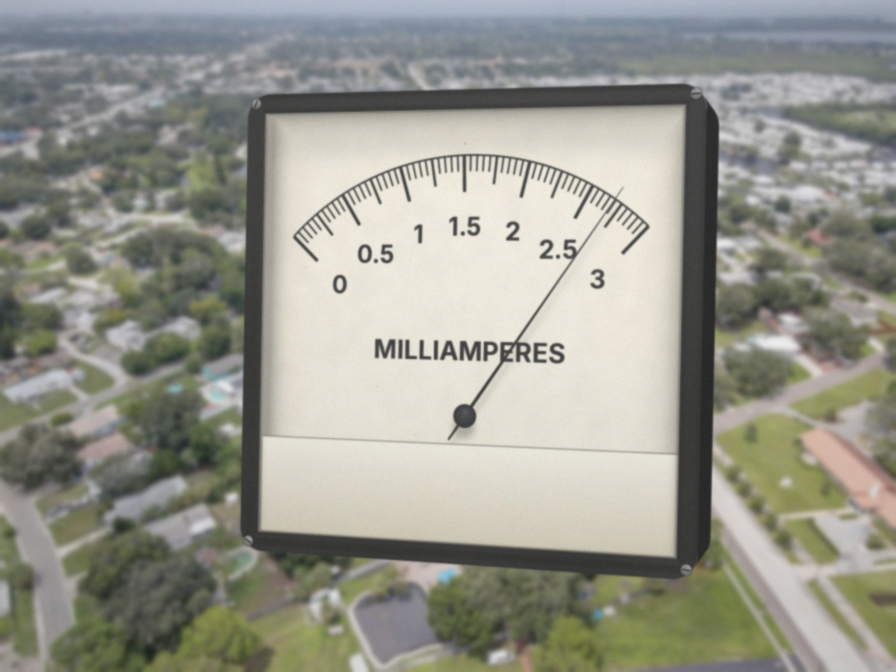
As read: 2.7; mA
